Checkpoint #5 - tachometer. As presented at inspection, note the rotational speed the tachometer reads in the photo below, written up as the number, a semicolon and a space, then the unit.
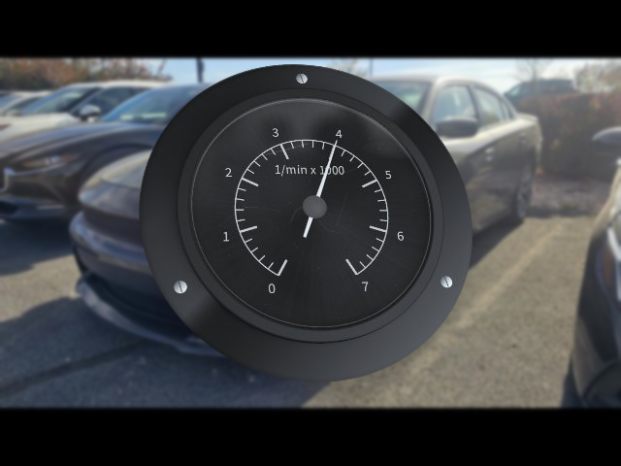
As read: 4000; rpm
